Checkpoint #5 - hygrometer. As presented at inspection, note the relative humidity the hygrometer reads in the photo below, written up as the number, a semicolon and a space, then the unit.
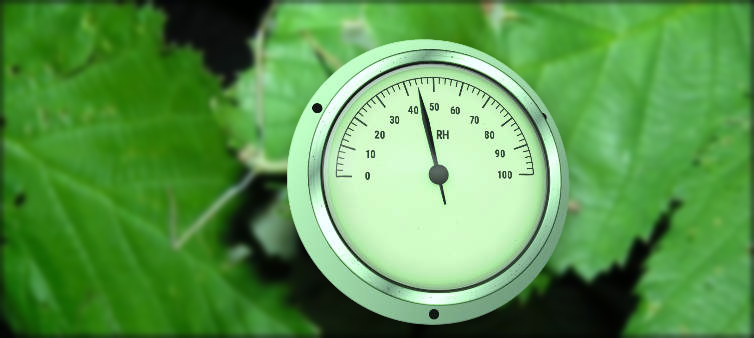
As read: 44; %
